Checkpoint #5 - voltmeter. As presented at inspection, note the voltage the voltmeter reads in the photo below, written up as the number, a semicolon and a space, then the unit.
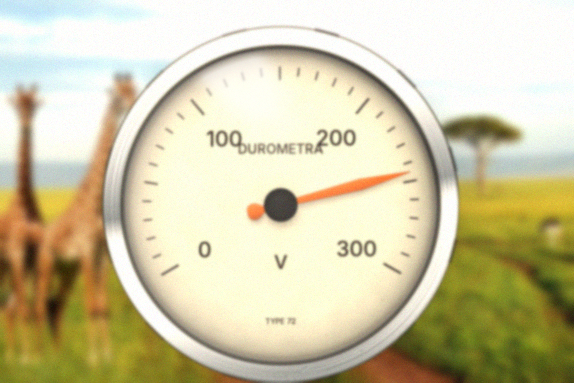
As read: 245; V
